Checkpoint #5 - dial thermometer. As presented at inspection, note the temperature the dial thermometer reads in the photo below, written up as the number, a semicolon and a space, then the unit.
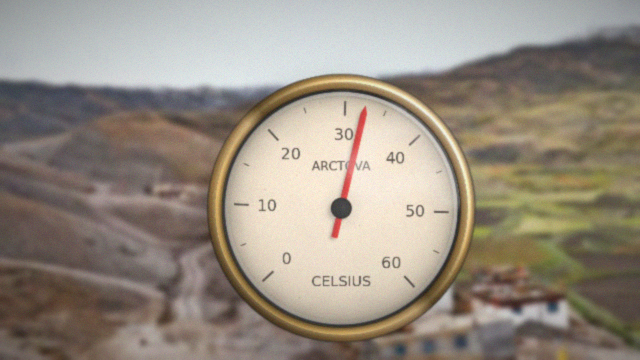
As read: 32.5; °C
